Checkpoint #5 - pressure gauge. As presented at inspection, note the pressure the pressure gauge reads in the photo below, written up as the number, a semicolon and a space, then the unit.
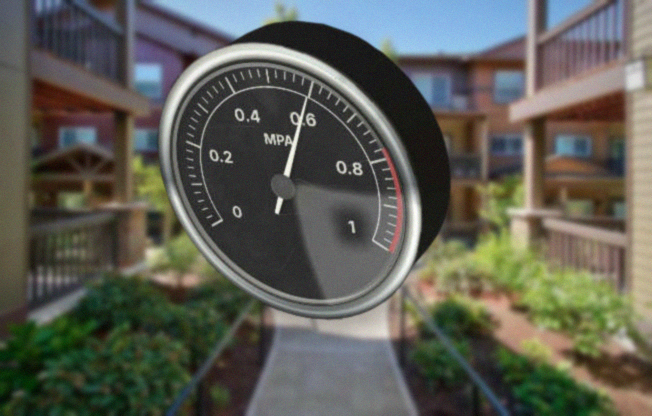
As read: 0.6; MPa
